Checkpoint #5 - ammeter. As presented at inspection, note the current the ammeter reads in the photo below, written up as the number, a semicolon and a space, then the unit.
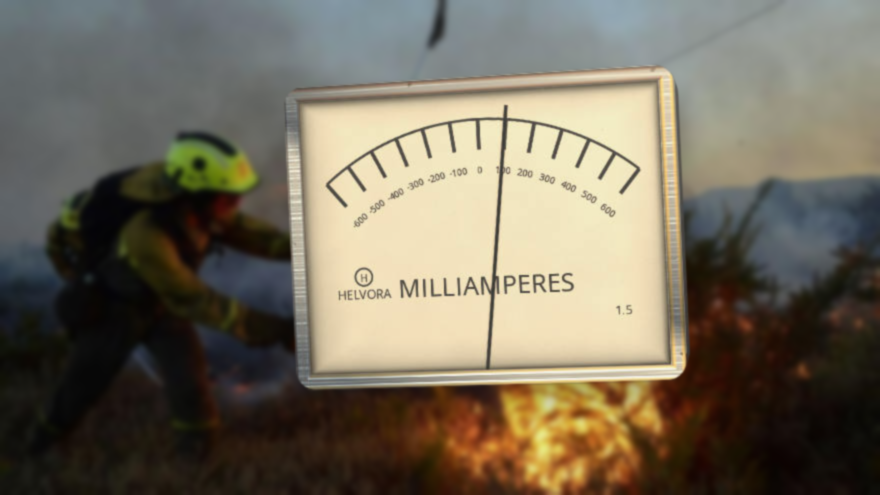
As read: 100; mA
